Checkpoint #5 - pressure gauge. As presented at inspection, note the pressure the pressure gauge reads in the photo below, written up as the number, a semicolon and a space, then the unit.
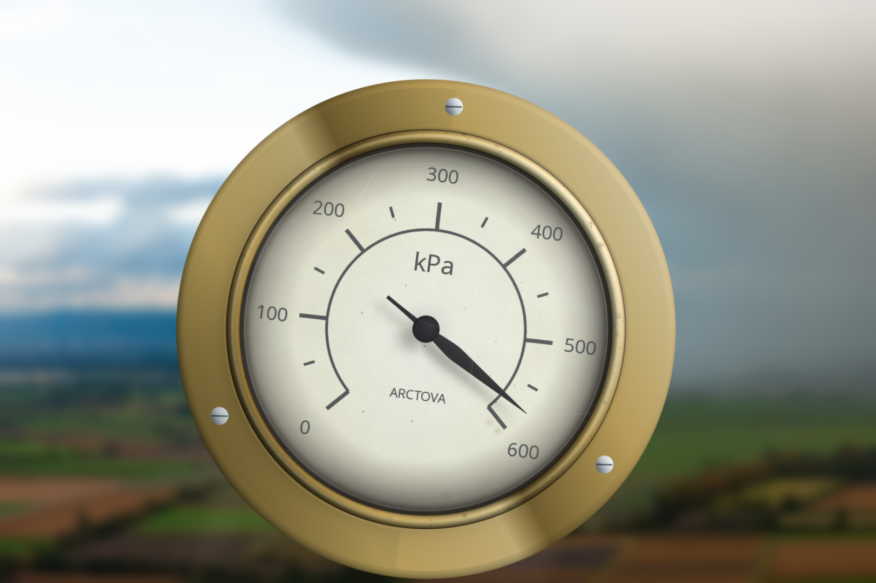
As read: 575; kPa
